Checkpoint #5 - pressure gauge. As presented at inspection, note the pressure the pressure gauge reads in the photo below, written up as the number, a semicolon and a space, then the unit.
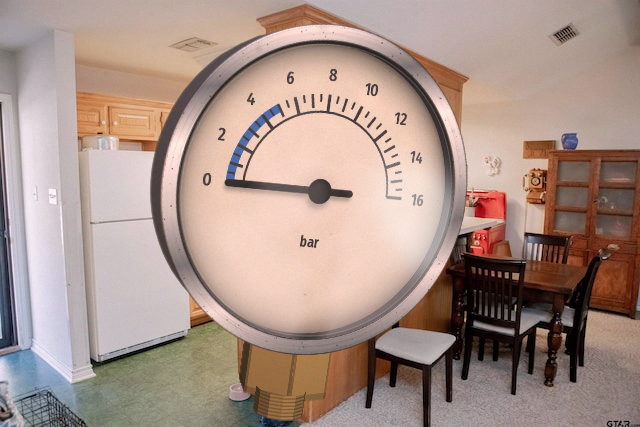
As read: 0; bar
